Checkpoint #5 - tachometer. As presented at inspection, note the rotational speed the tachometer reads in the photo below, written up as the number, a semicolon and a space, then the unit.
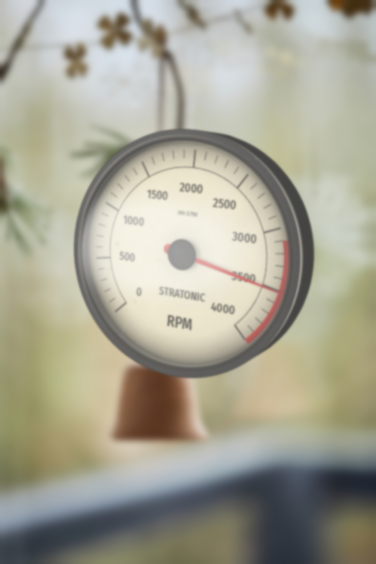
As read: 3500; rpm
